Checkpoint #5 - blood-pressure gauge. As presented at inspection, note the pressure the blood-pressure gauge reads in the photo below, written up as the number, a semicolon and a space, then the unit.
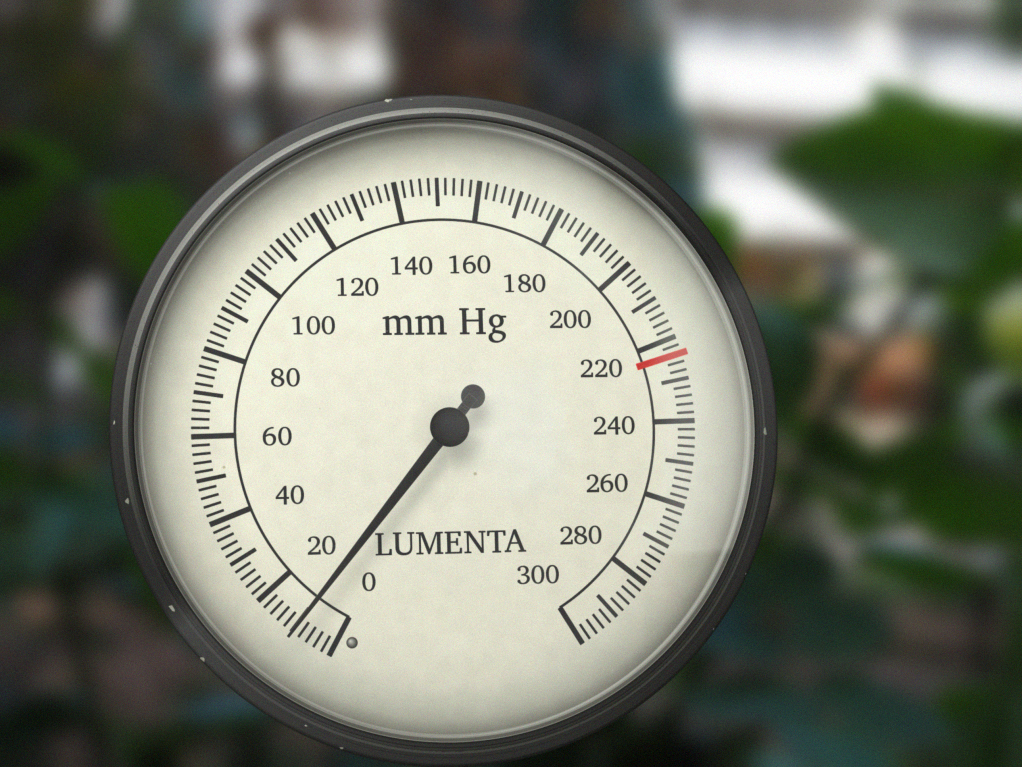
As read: 10; mmHg
